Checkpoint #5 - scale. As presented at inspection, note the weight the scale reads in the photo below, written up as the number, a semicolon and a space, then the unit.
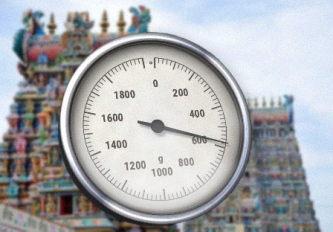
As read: 580; g
